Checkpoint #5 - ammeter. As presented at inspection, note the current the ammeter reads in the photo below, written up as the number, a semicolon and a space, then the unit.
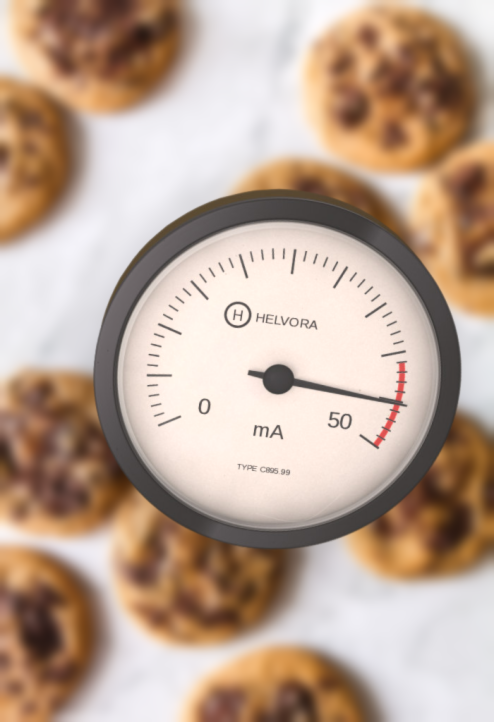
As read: 45; mA
